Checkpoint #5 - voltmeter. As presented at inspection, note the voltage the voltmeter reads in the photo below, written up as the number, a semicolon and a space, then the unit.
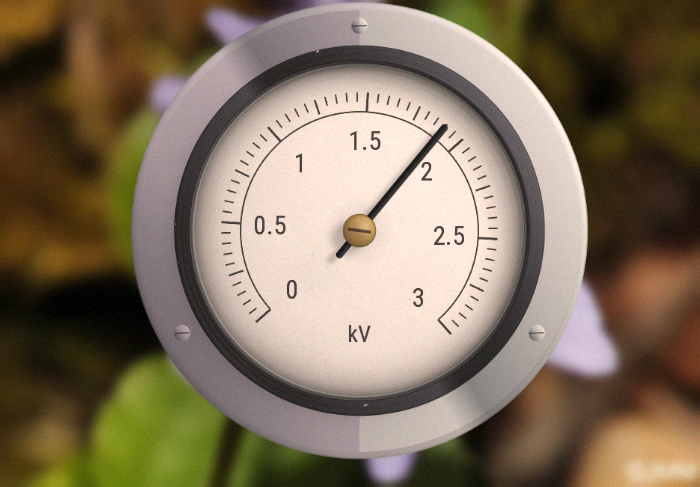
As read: 1.9; kV
